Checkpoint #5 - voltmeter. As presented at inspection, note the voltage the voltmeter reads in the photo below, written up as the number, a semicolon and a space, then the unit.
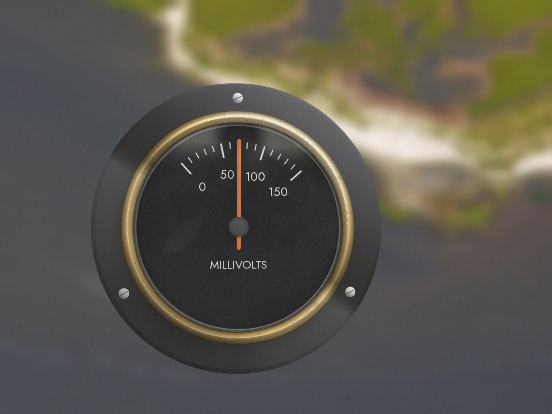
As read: 70; mV
